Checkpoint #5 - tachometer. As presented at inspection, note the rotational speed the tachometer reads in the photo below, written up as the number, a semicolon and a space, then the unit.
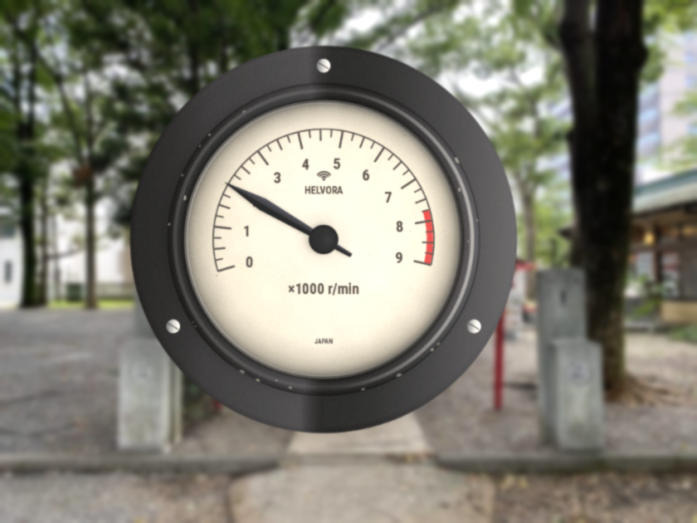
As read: 2000; rpm
